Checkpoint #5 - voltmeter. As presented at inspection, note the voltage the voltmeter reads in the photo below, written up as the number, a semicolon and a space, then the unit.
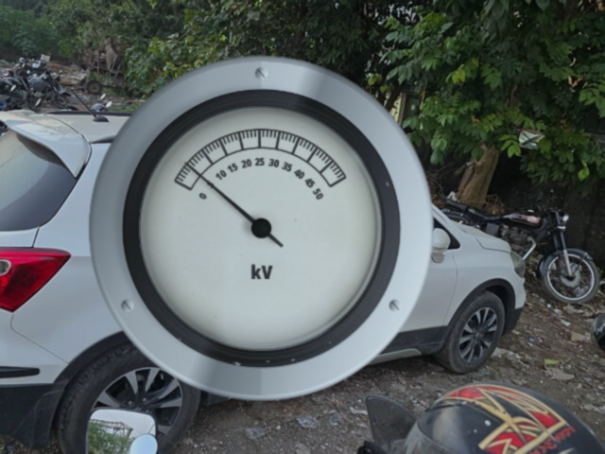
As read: 5; kV
